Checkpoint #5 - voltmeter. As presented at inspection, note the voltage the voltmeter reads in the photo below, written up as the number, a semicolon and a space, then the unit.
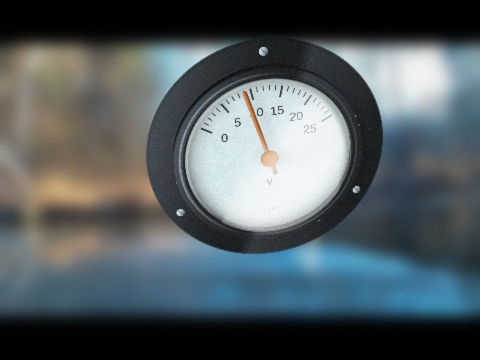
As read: 9; V
